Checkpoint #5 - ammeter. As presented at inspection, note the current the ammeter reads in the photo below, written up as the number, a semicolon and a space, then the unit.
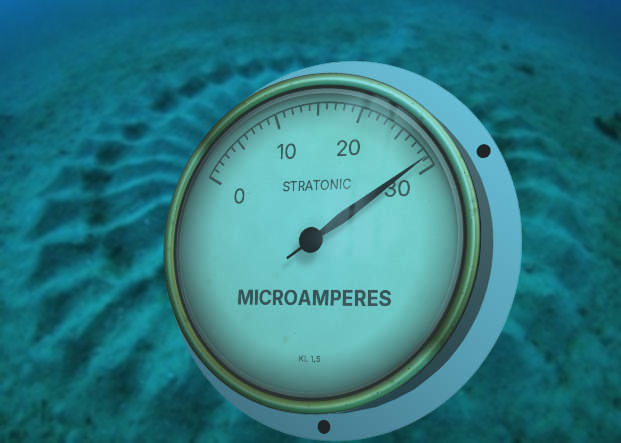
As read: 29; µA
